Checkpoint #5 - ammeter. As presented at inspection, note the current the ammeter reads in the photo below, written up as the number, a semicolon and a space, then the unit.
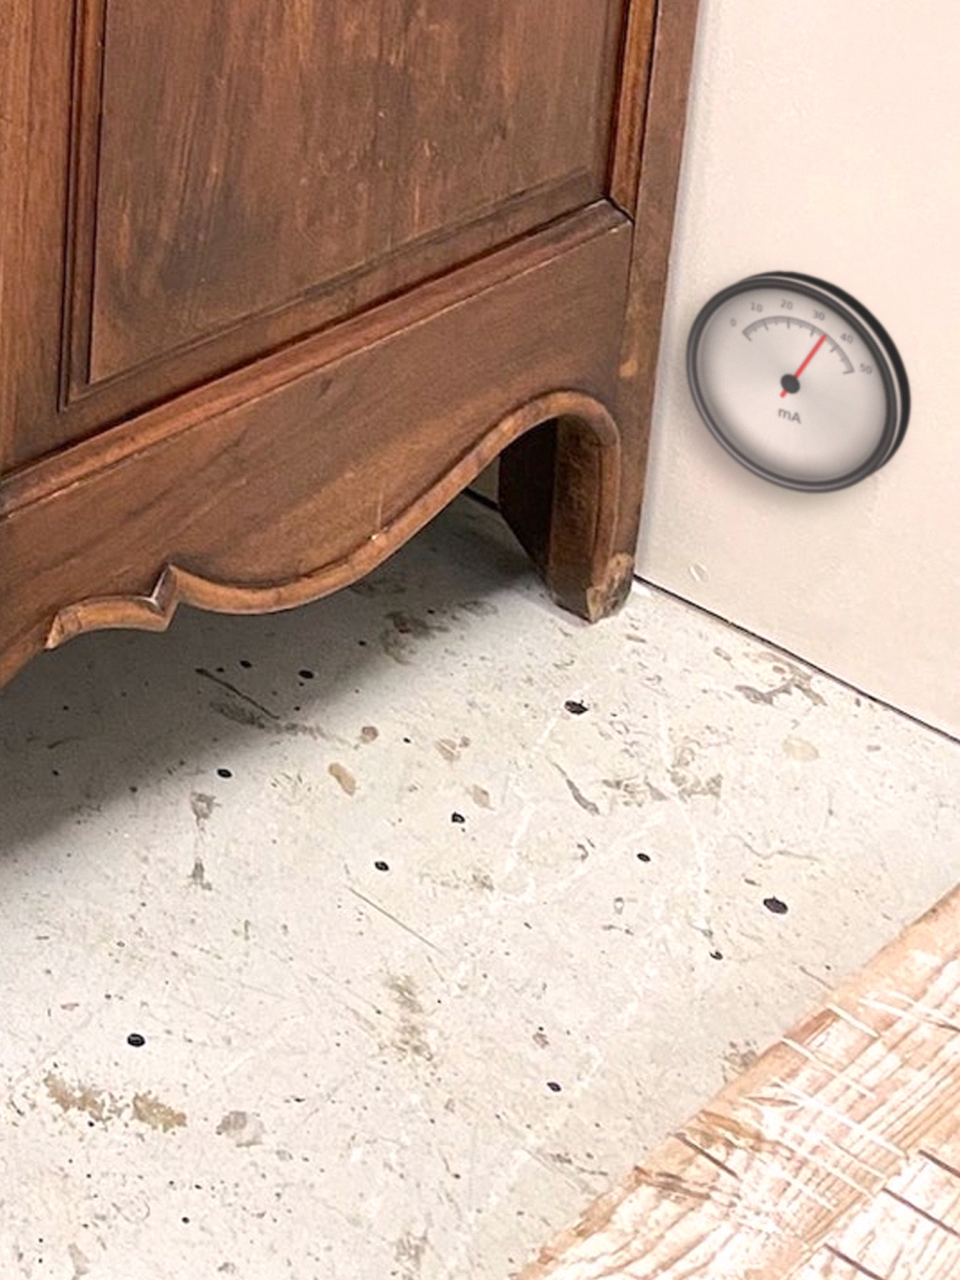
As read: 35; mA
